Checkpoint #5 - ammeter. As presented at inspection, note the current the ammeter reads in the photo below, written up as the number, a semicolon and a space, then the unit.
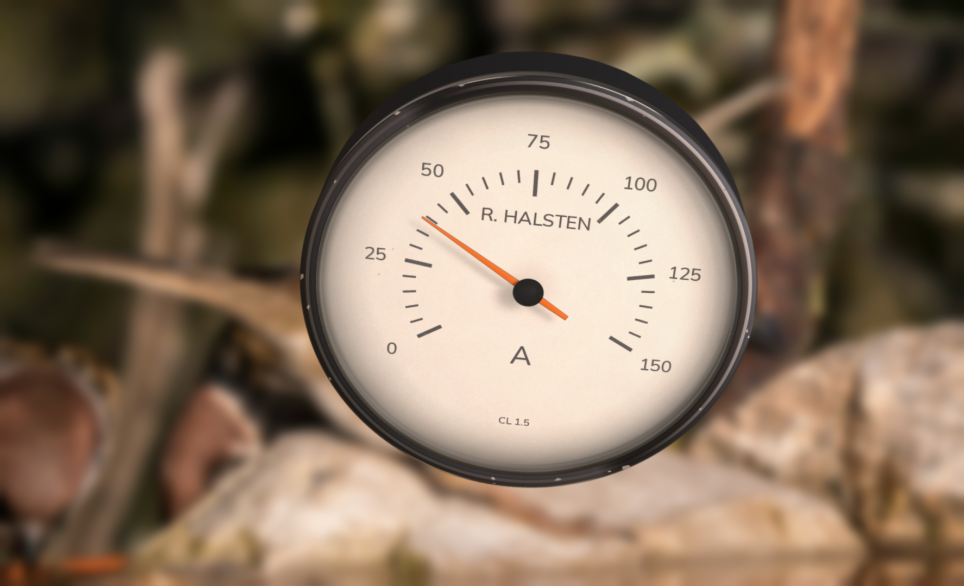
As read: 40; A
